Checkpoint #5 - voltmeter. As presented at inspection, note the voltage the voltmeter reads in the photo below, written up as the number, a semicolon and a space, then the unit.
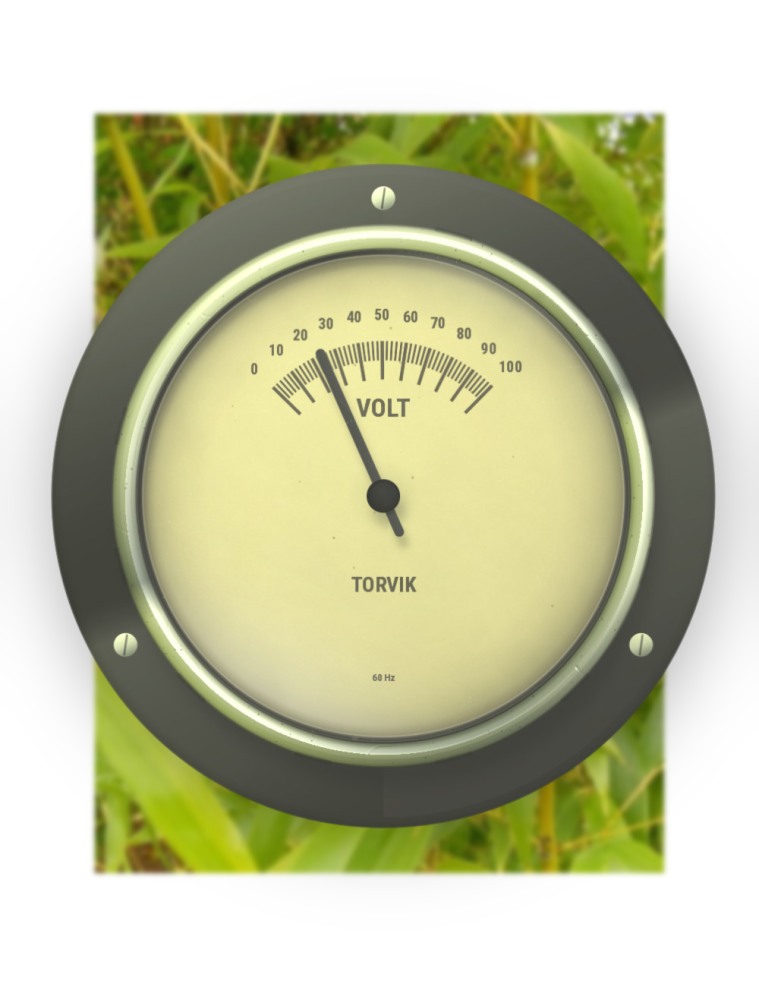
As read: 24; V
